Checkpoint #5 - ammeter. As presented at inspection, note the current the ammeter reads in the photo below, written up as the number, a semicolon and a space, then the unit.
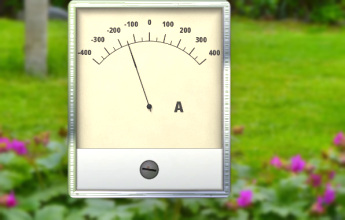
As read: -150; A
